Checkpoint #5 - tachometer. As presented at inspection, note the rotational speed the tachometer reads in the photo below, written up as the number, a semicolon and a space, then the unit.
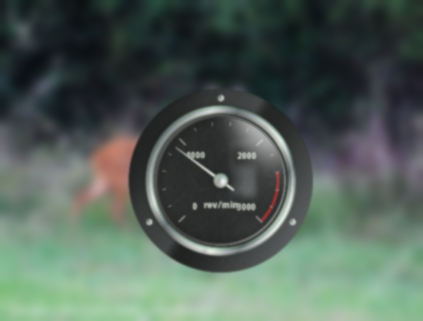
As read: 900; rpm
